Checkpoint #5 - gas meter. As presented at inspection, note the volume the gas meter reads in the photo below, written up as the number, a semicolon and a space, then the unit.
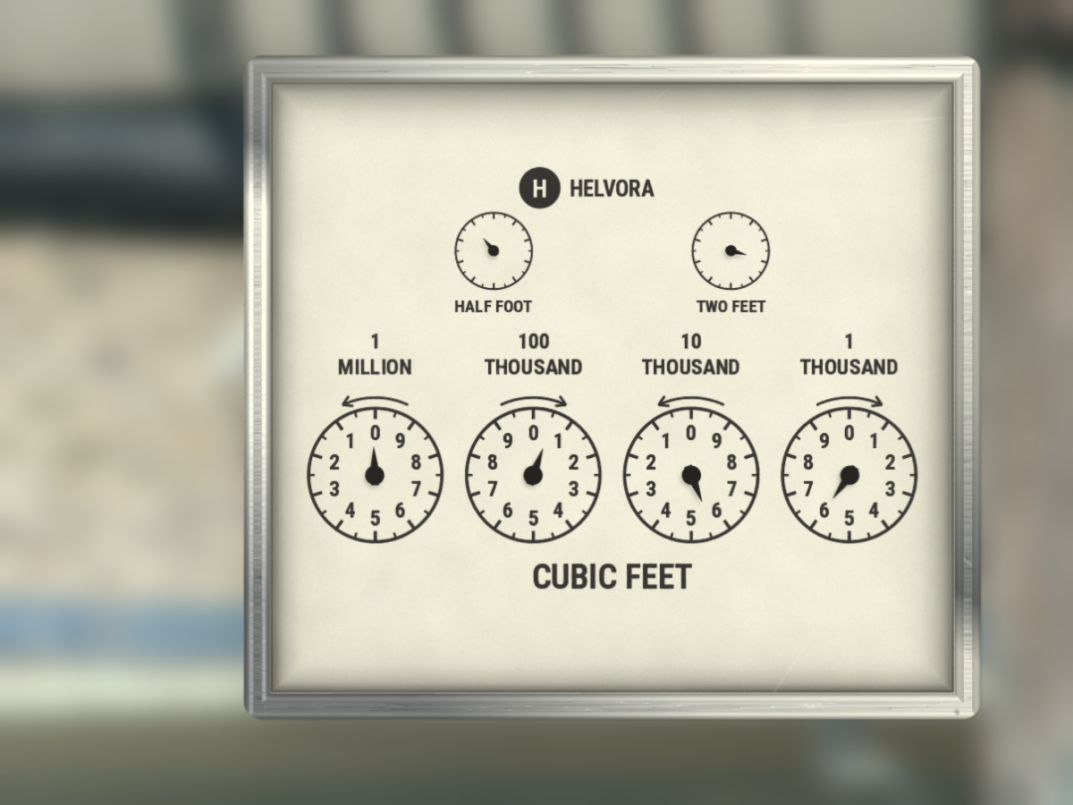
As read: 5600; ft³
